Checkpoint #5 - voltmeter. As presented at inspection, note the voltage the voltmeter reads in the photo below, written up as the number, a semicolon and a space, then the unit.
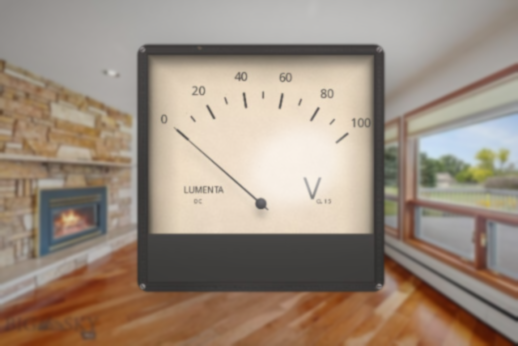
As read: 0; V
